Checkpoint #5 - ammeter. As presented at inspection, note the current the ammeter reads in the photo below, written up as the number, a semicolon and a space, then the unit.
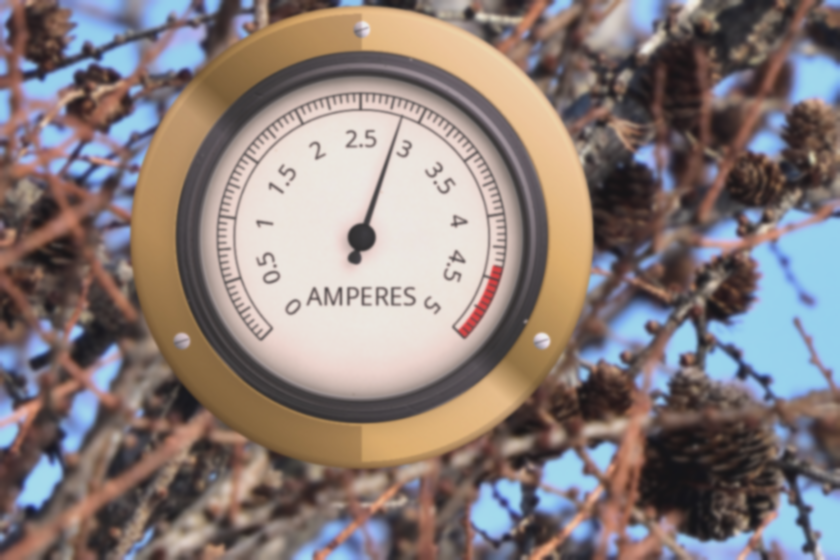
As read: 2.85; A
